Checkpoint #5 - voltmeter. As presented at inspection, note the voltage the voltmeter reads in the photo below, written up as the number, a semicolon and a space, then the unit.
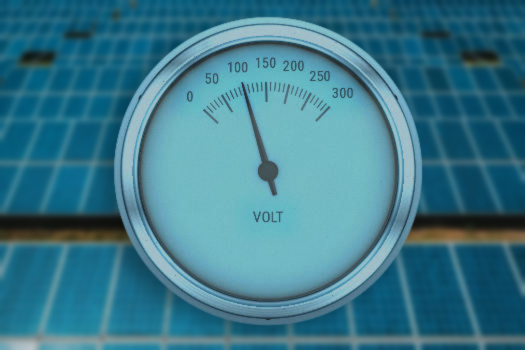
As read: 100; V
